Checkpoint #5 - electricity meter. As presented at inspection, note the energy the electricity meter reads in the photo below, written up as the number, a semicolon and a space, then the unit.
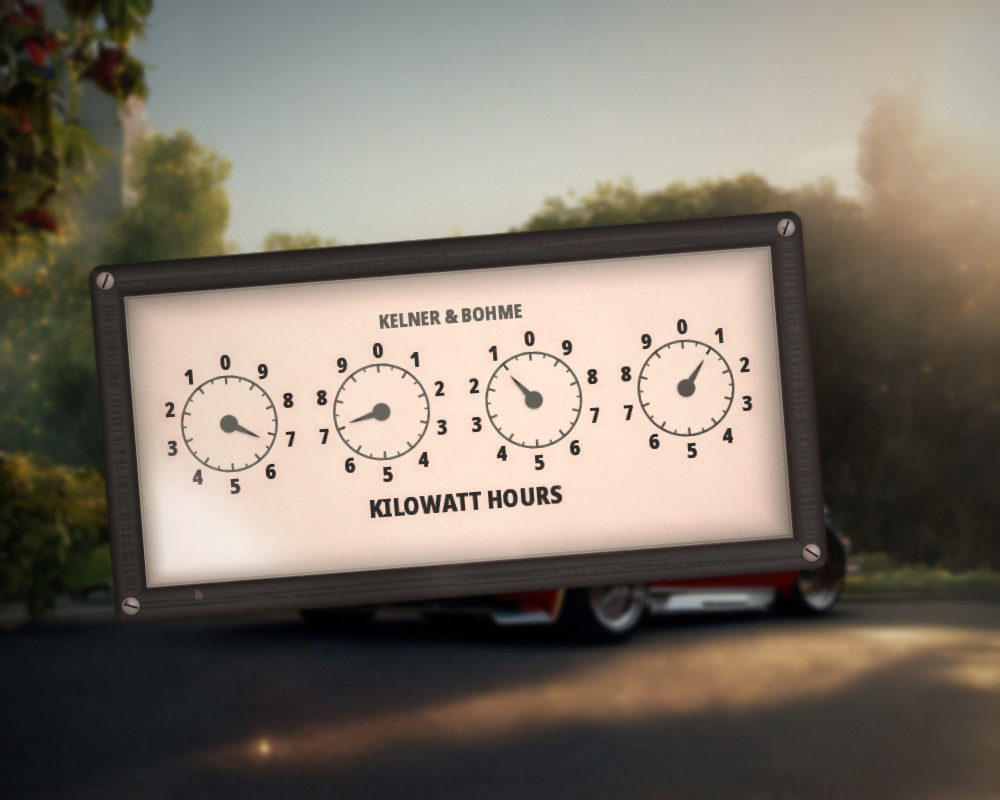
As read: 6711; kWh
